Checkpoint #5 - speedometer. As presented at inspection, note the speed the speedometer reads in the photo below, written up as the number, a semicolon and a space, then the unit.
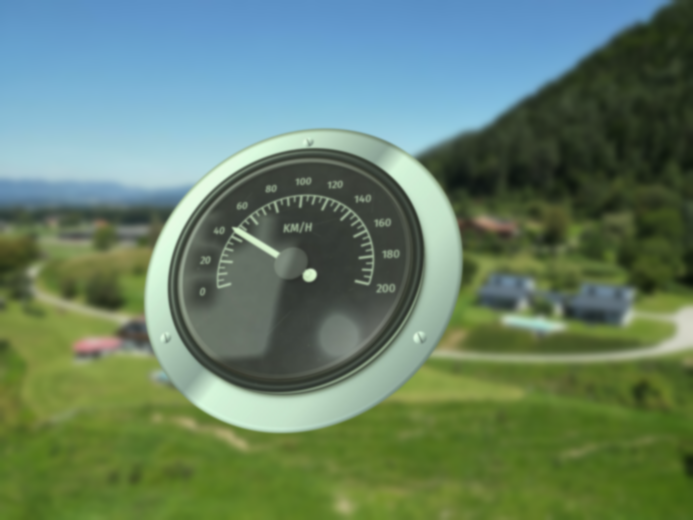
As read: 45; km/h
